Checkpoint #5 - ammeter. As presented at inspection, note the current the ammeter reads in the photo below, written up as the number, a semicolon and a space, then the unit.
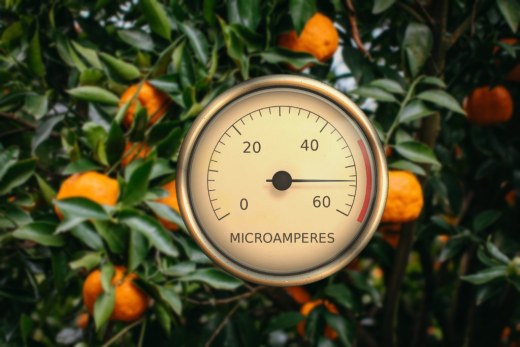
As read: 53; µA
